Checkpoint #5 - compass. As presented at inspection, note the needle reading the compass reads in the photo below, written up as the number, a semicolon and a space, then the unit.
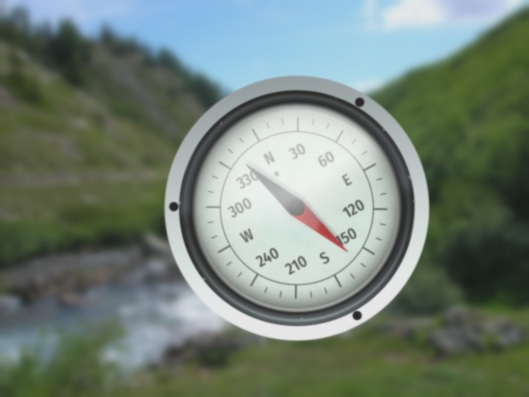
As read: 160; °
